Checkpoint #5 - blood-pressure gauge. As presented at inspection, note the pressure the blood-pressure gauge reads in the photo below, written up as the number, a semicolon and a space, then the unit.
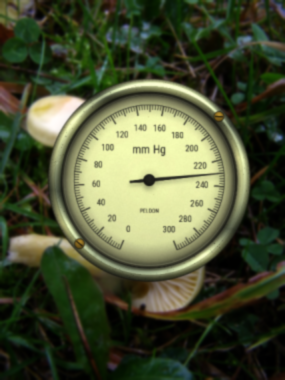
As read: 230; mmHg
